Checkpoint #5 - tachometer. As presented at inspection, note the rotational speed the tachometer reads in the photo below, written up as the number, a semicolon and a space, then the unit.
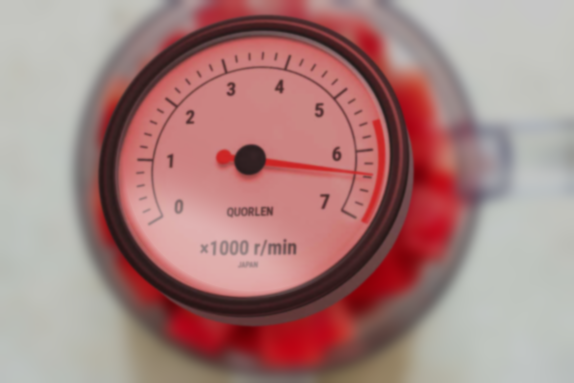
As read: 6400; rpm
